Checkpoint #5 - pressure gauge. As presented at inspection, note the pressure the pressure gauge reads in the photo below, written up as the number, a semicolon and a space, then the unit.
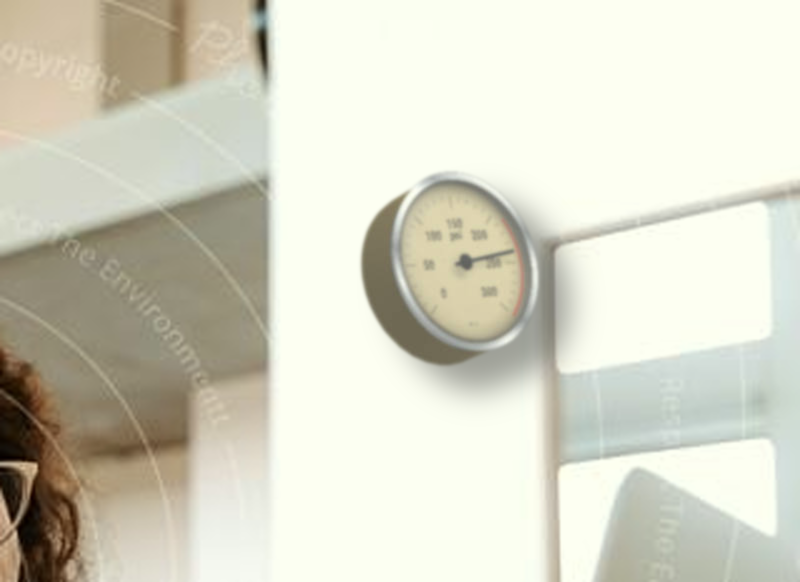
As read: 240; psi
